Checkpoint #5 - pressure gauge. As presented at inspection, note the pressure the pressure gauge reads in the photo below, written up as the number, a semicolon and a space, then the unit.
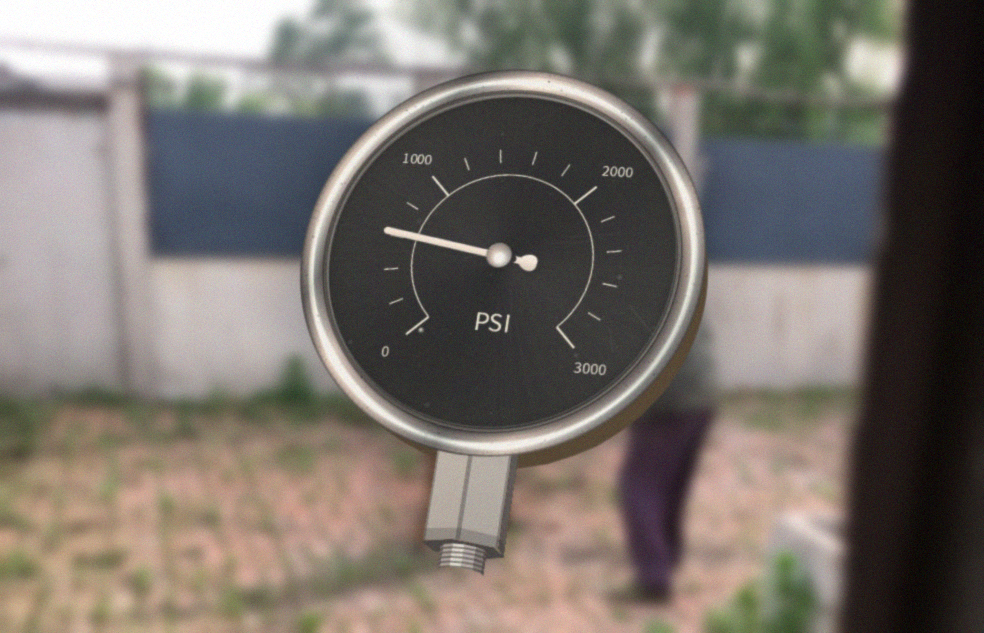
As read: 600; psi
